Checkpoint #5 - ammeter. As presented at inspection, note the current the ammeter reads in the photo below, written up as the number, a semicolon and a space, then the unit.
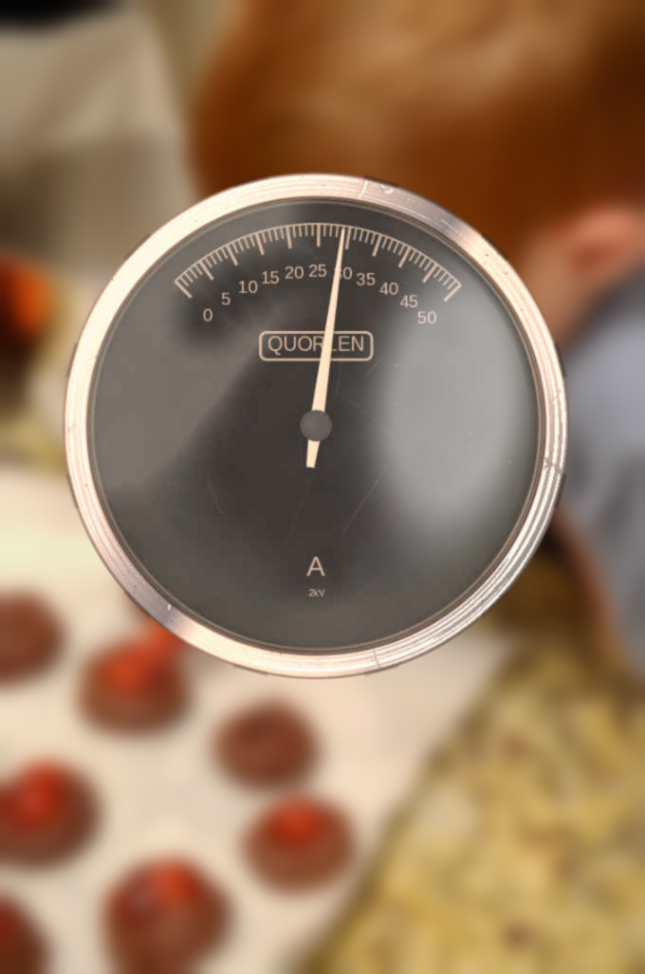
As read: 29; A
